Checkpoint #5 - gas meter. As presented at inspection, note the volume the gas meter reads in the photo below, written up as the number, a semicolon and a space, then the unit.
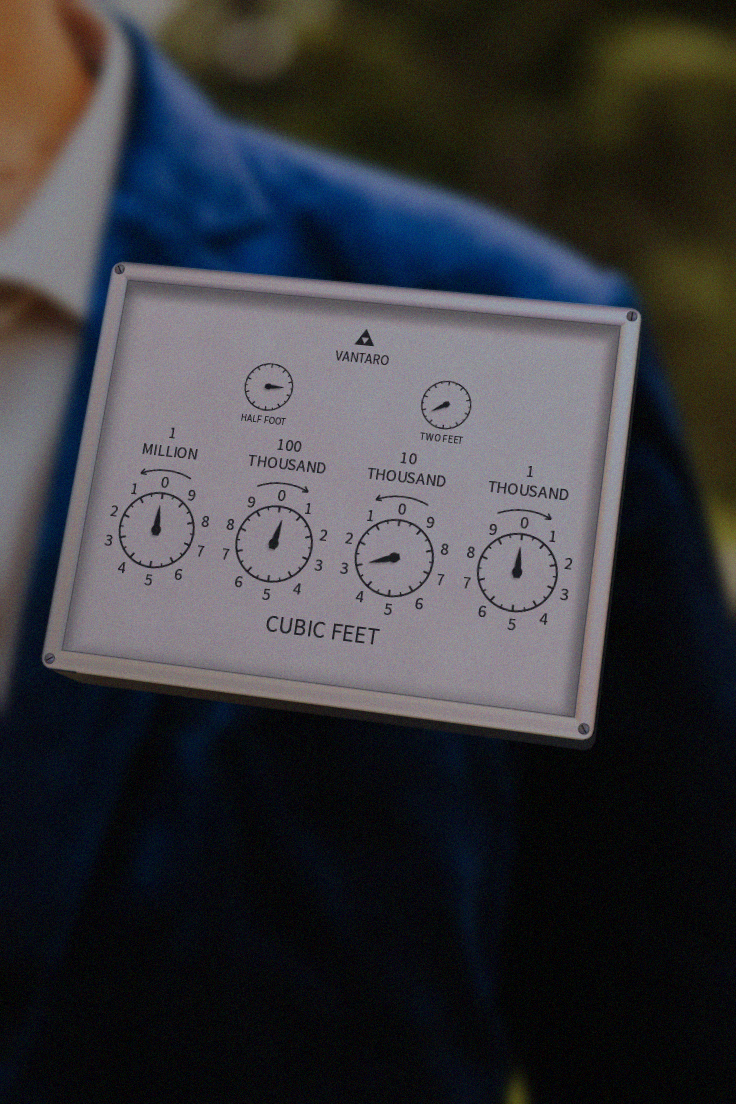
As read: 3000; ft³
